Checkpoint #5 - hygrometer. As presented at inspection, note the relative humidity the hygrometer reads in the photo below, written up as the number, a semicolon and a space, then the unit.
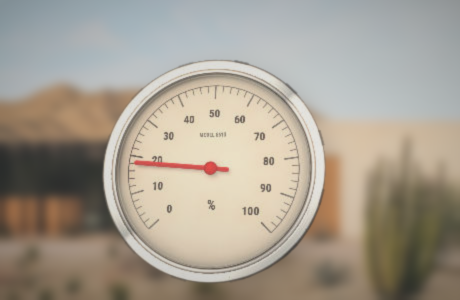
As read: 18; %
